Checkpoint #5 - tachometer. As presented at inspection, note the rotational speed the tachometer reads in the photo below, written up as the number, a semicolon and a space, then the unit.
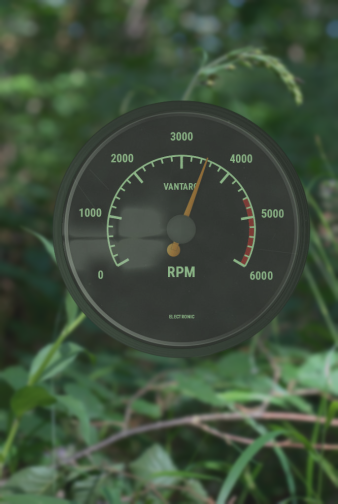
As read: 3500; rpm
